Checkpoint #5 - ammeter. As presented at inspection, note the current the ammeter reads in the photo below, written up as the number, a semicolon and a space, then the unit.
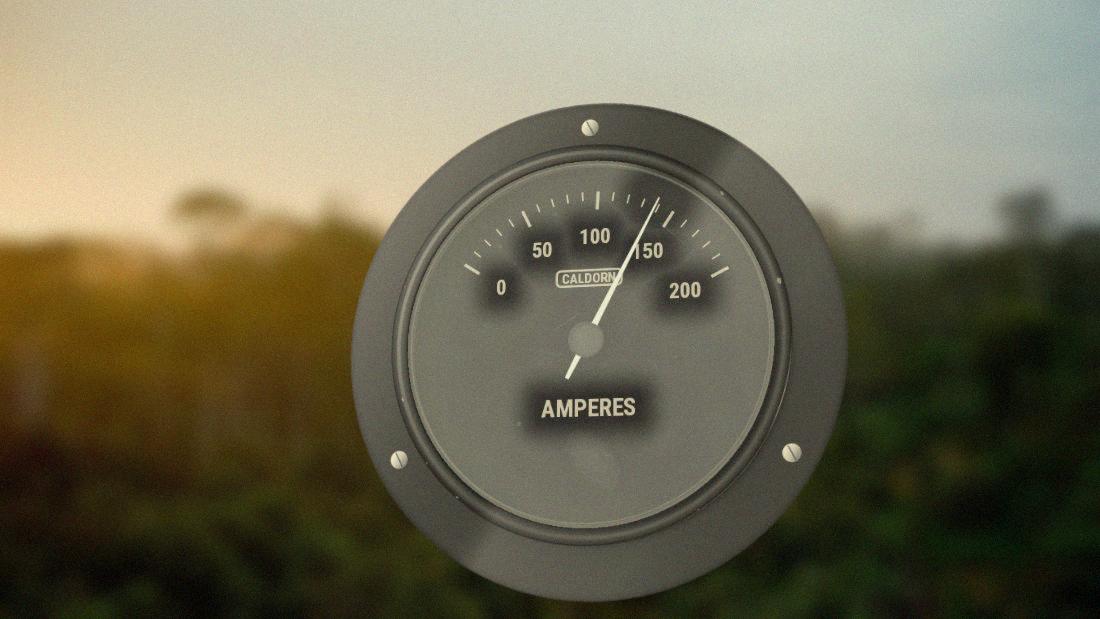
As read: 140; A
